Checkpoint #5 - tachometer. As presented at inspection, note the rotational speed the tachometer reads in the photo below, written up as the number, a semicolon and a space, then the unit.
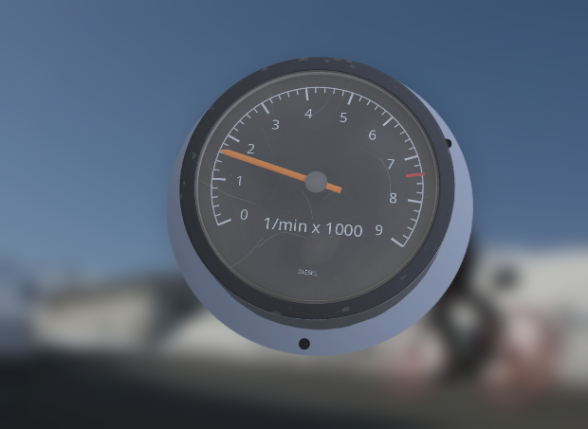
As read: 1600; rpm
